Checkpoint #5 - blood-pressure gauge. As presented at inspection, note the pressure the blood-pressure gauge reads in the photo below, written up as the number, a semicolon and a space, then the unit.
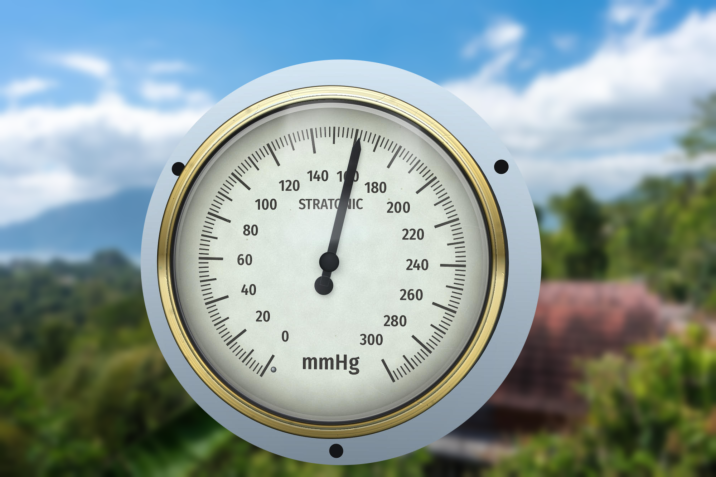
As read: 162; mmHg
